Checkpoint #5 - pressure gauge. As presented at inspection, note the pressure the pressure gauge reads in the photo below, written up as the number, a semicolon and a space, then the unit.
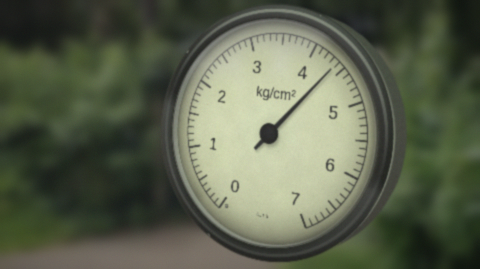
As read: 4.4; kg/cm²
